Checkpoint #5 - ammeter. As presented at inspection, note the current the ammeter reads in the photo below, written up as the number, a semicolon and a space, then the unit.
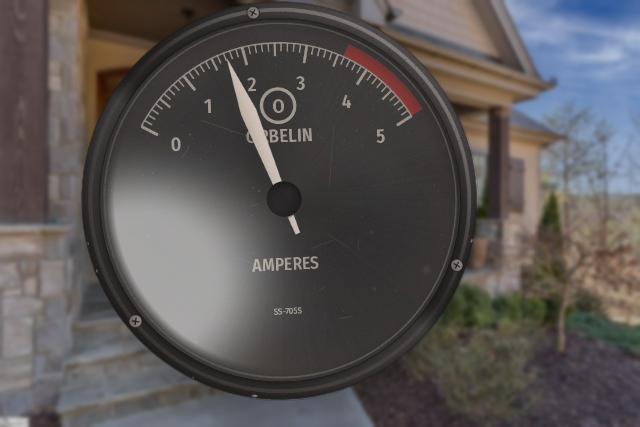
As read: 1.7; A
